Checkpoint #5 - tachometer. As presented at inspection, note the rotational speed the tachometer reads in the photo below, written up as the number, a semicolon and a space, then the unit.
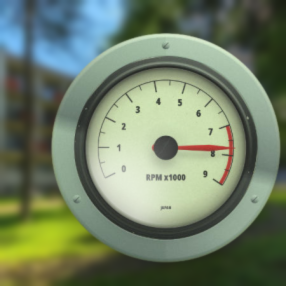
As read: 7750; rpm
